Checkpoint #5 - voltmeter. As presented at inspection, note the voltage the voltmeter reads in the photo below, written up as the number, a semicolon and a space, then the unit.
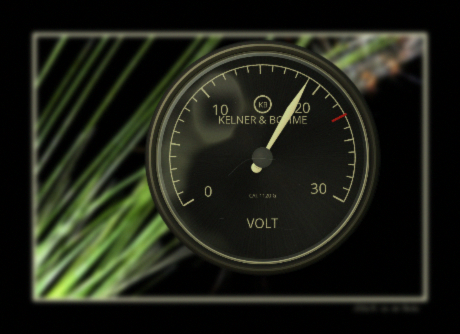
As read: 19; V
